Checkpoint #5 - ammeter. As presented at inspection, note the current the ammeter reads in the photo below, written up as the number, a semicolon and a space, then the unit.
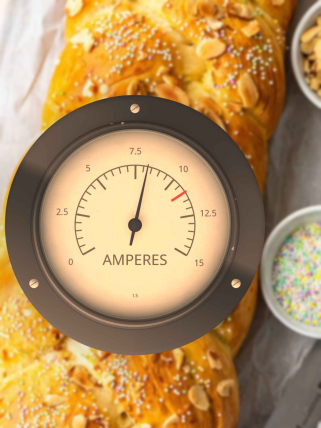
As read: 8.25; A
